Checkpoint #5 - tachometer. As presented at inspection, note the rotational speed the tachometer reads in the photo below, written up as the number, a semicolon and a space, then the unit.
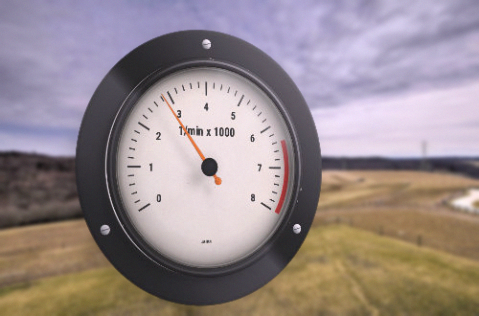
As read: 2800; rpm
